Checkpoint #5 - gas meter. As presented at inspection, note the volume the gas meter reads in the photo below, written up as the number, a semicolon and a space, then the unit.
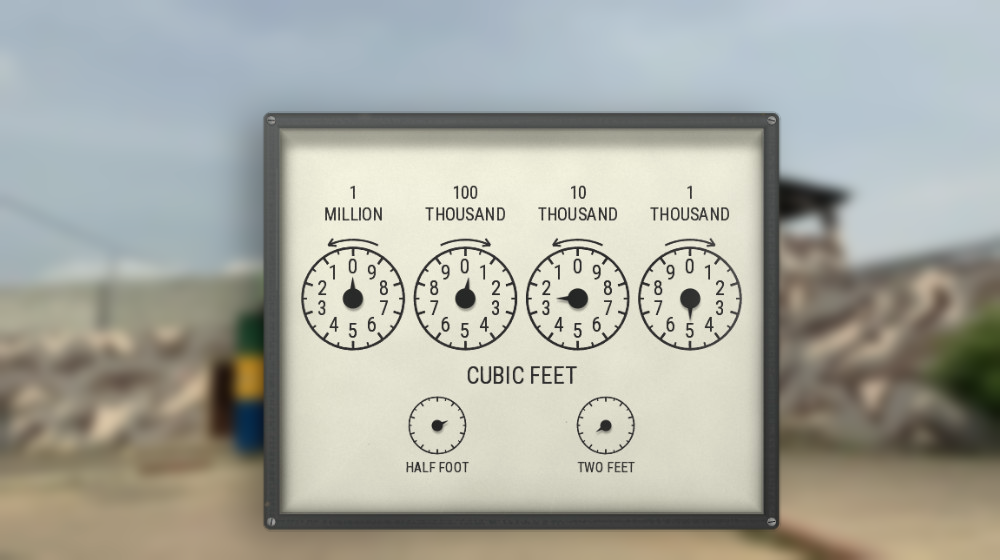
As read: 2500; ft³
